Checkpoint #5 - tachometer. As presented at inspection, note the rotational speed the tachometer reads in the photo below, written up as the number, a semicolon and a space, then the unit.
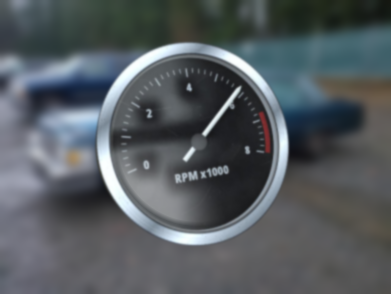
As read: 5800; rpm
